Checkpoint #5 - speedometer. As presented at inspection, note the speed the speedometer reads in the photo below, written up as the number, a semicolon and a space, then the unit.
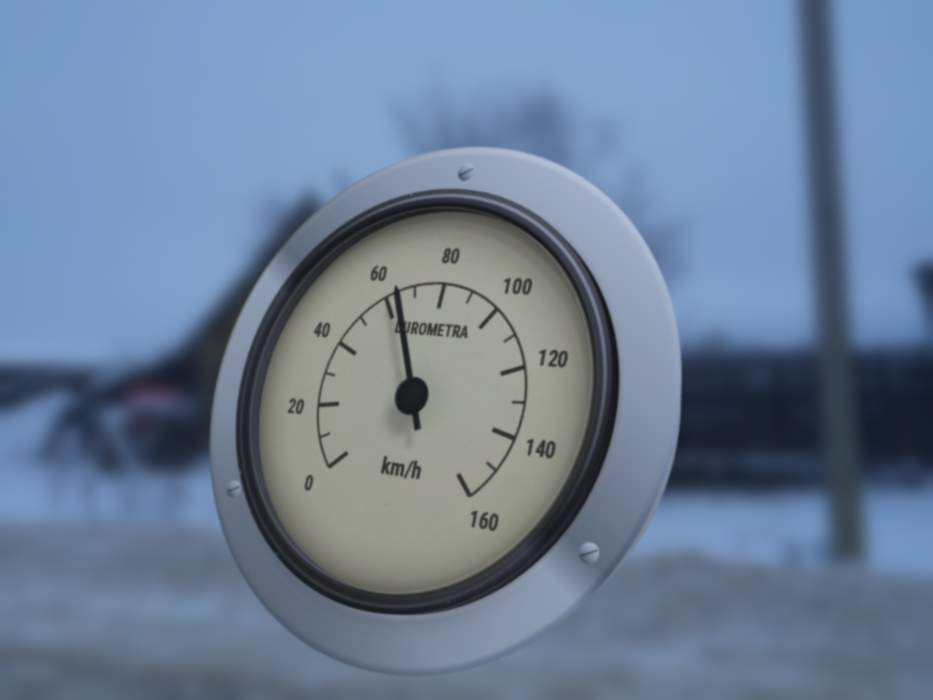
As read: 65; km/h
